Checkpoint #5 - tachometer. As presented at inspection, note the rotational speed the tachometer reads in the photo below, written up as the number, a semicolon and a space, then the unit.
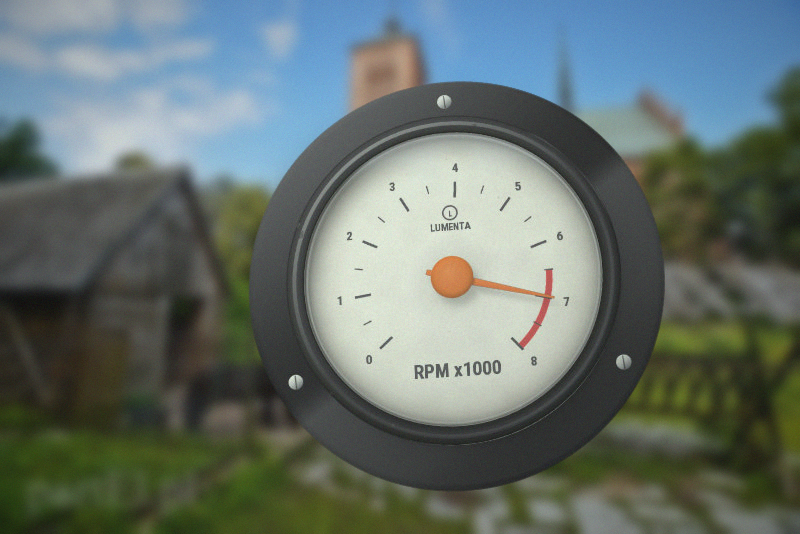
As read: 7000; rpm
